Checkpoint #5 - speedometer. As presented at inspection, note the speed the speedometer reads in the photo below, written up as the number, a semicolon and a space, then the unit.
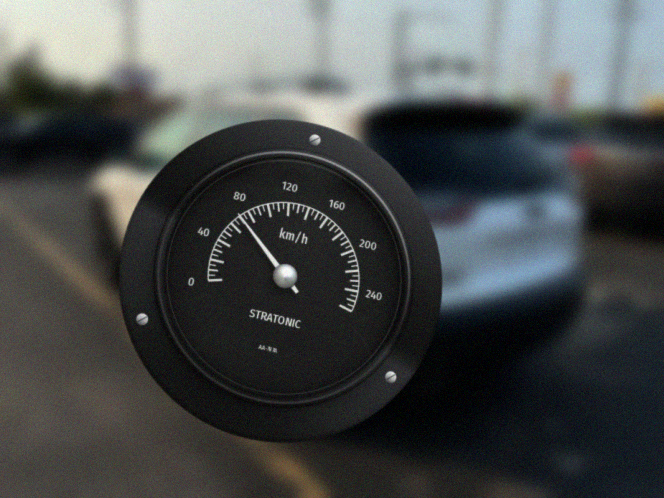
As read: 70; km/h
